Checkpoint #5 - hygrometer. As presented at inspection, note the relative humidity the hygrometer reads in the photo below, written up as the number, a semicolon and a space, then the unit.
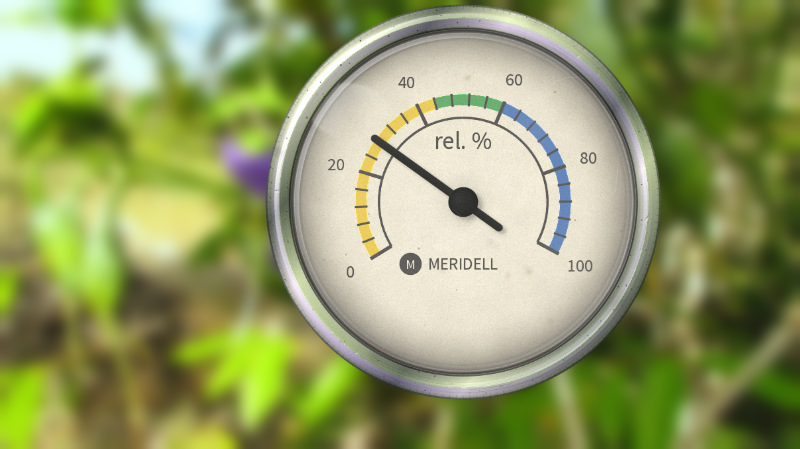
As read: 28; %
